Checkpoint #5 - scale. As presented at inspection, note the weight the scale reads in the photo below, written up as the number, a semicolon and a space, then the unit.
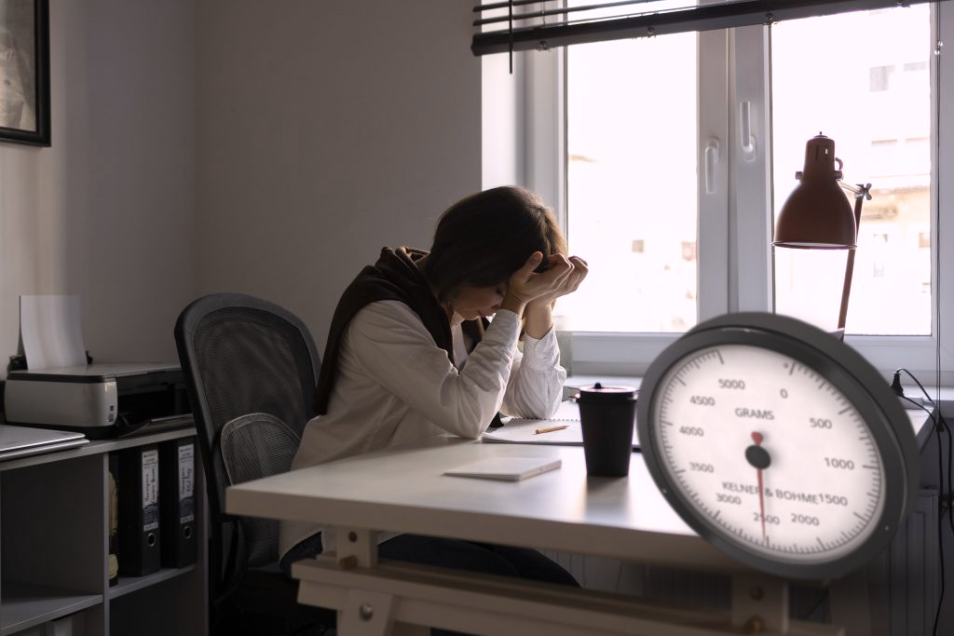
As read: 2500; g
